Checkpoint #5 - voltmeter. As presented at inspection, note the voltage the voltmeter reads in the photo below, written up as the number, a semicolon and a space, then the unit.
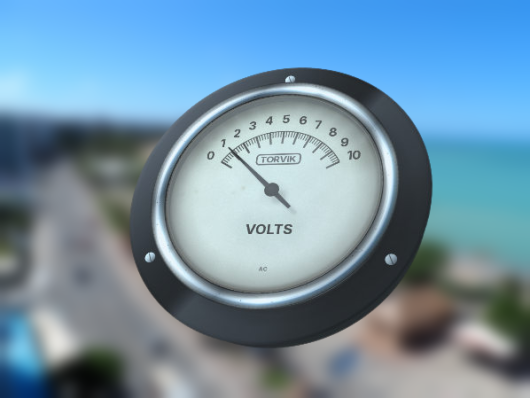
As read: 1; V
